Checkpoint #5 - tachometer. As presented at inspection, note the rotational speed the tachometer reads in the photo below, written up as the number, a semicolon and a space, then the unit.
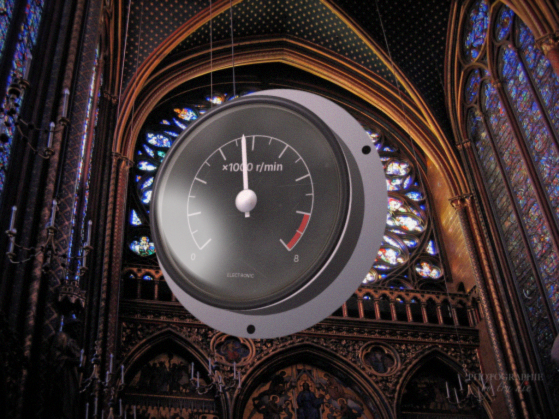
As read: 3750; rpm
